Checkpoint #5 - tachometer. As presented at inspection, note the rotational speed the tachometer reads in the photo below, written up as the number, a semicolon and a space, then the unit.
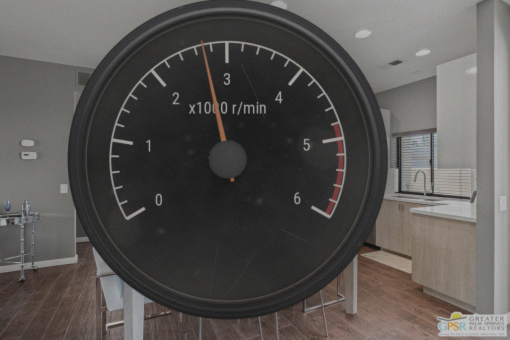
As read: 2700; rpm
